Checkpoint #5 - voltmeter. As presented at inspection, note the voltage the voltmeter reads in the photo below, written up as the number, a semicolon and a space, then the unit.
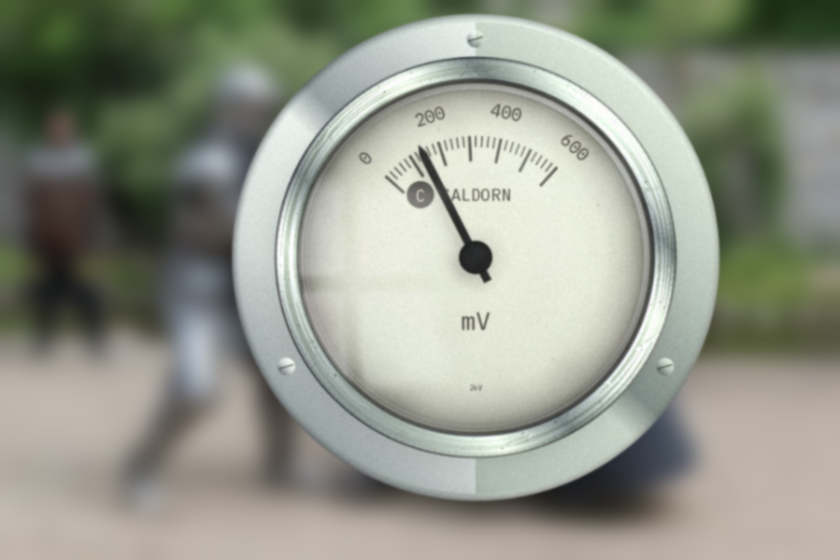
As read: 140; mV
